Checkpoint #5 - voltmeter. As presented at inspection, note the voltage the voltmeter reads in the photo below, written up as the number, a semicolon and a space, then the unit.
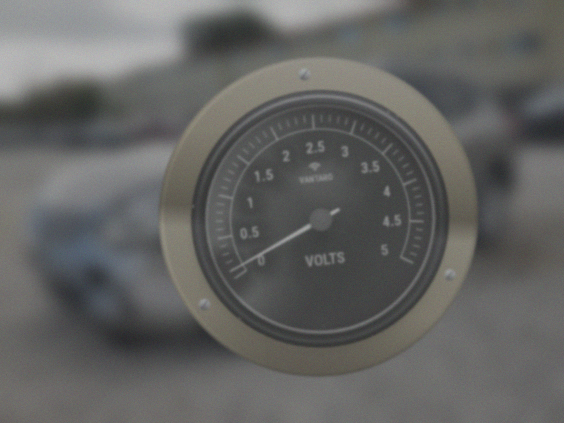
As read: 0.1; V
